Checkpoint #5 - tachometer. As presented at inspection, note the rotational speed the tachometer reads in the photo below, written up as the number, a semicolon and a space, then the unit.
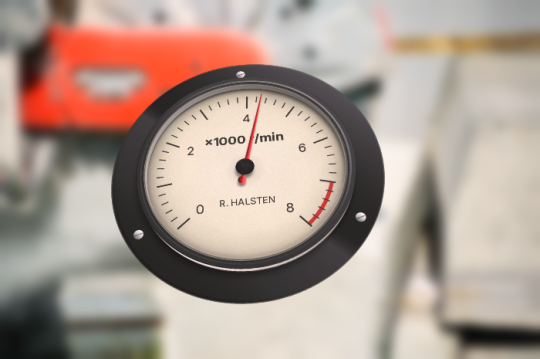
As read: 4300; rpm
